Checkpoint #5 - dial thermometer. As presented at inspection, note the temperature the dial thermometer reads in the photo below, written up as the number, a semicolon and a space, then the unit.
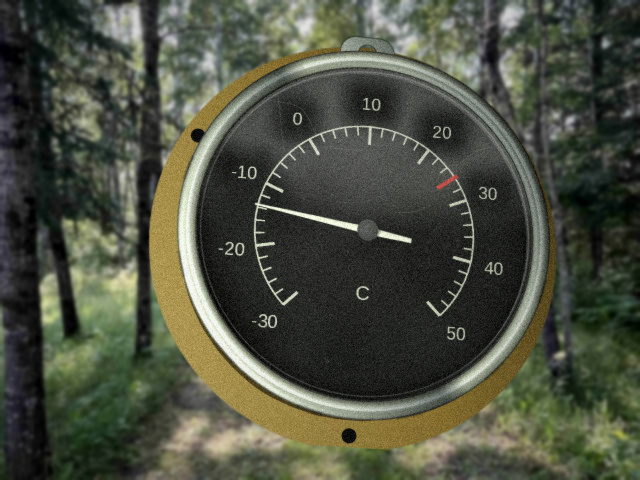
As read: -14; °C
